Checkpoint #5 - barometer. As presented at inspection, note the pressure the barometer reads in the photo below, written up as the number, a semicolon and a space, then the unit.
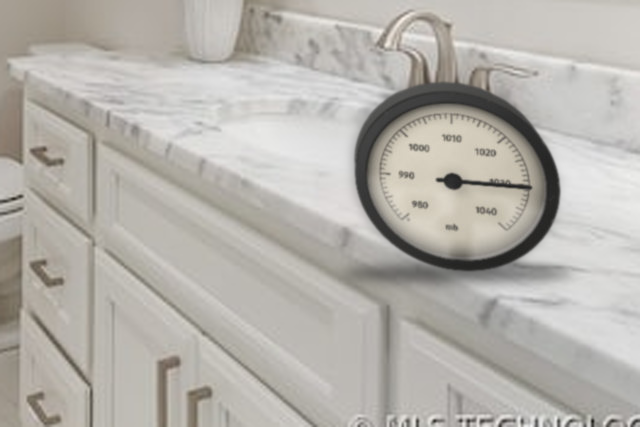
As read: 1030; mbar
